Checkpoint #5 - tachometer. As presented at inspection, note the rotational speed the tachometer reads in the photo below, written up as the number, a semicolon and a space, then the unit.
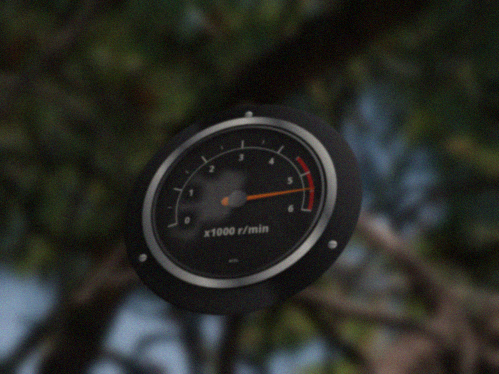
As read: 5500; rpm
